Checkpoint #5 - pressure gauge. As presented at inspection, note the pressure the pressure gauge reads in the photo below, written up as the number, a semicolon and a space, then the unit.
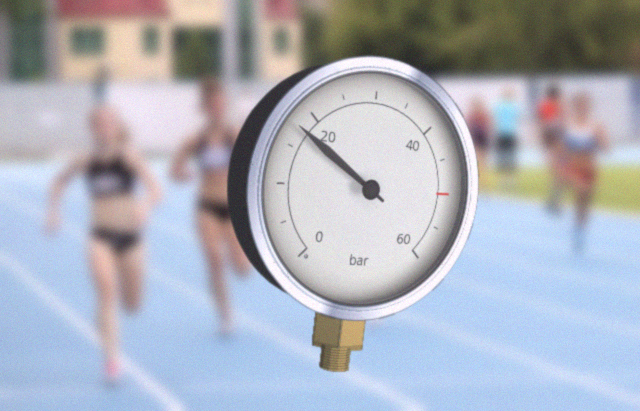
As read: 17.5; bar
